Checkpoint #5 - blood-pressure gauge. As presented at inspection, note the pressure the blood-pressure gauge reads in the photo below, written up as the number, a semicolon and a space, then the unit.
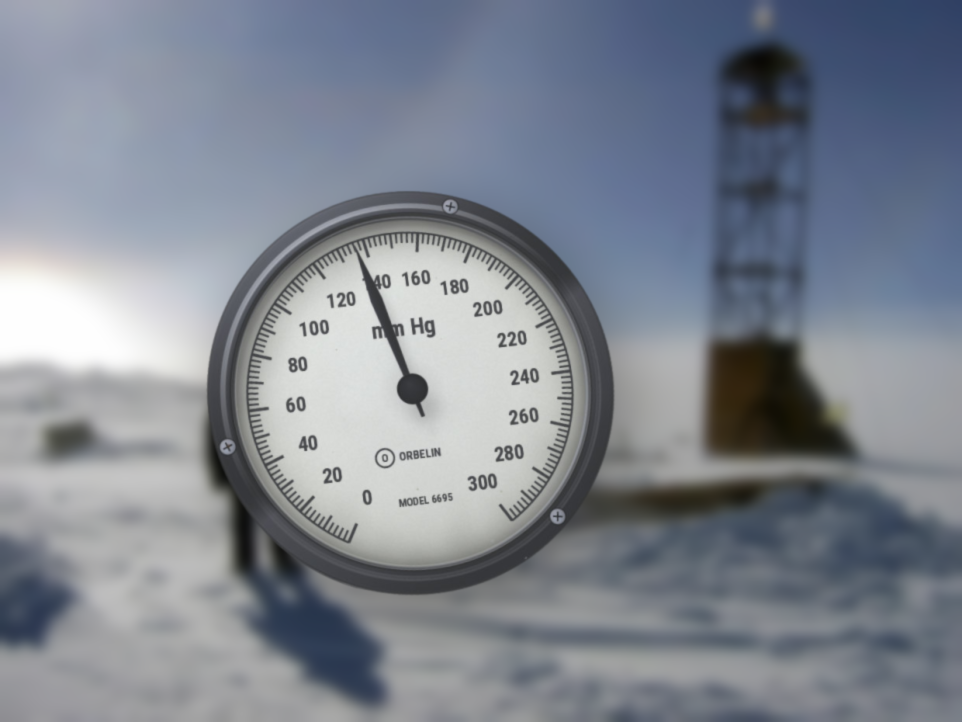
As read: 136; mmHg
